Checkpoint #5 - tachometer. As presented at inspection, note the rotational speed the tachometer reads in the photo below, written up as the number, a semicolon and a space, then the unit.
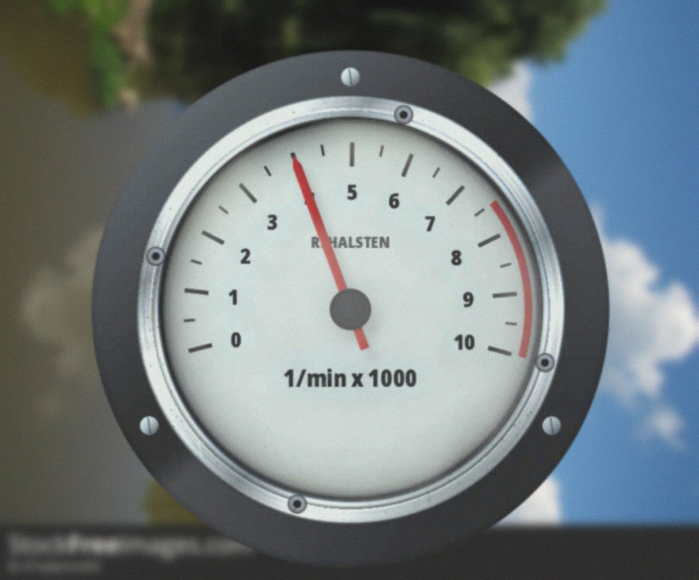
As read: 4000; rpm
